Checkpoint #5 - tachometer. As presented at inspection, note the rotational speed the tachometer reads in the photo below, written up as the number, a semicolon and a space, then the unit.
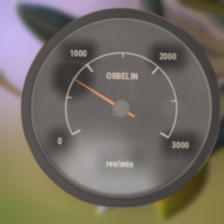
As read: 750; rpm
